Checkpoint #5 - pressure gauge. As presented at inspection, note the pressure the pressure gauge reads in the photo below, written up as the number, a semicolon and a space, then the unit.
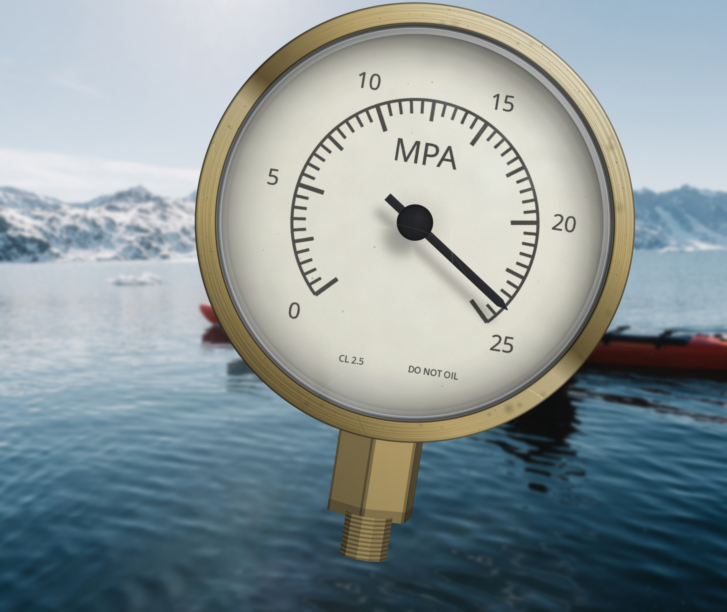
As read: 24; MPa
